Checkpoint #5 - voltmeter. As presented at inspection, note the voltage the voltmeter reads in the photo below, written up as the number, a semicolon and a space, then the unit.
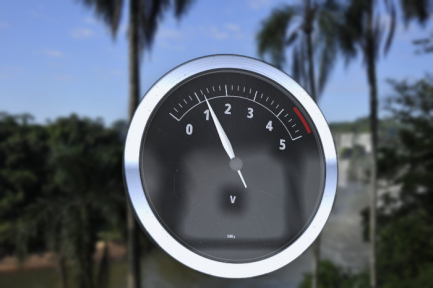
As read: 1.2; V
